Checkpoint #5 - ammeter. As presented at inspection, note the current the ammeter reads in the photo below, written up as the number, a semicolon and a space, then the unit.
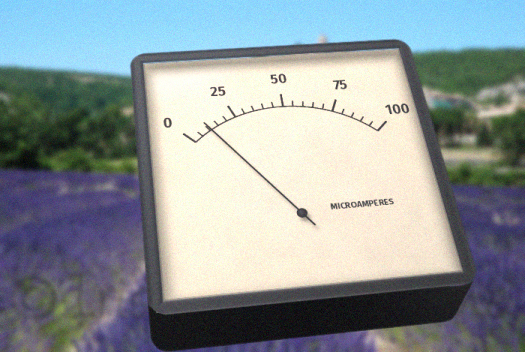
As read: 10; µA
